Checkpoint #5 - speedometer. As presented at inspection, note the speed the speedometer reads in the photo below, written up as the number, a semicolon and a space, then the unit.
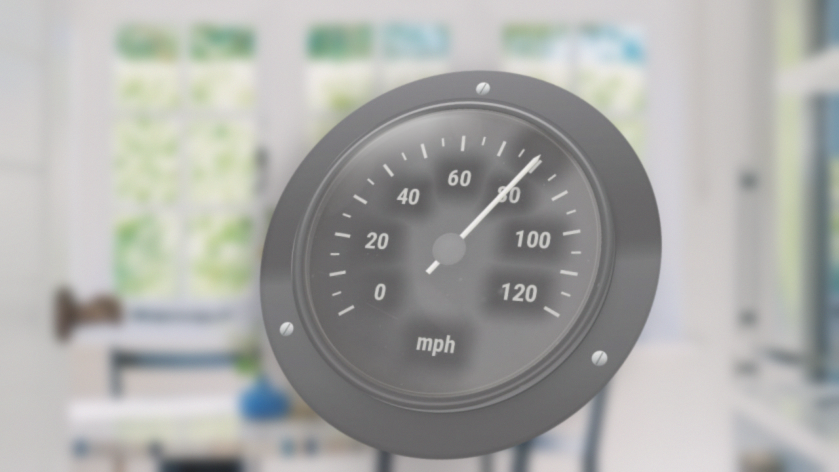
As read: 80; mph
